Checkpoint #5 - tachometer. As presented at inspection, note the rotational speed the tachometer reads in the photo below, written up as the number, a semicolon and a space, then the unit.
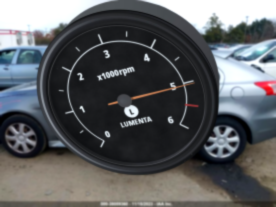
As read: 5000; rpm
